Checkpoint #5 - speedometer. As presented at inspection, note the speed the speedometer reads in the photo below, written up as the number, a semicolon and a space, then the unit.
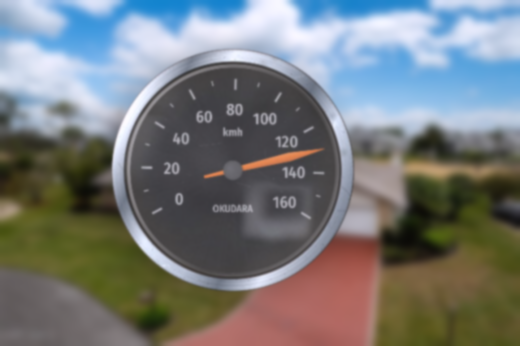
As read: 130; km/h
